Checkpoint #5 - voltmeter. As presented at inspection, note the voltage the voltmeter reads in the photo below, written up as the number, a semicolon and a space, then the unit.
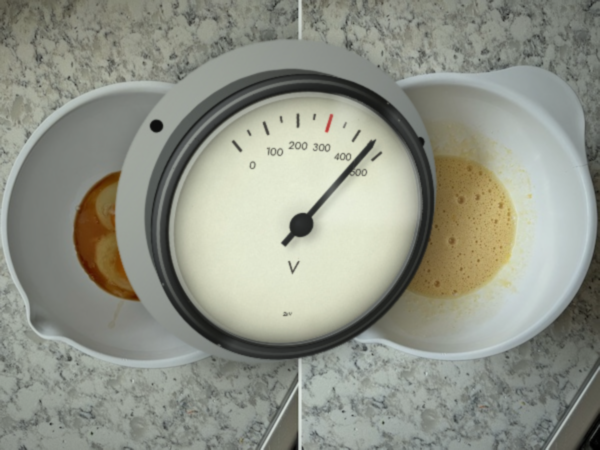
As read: 450; V
